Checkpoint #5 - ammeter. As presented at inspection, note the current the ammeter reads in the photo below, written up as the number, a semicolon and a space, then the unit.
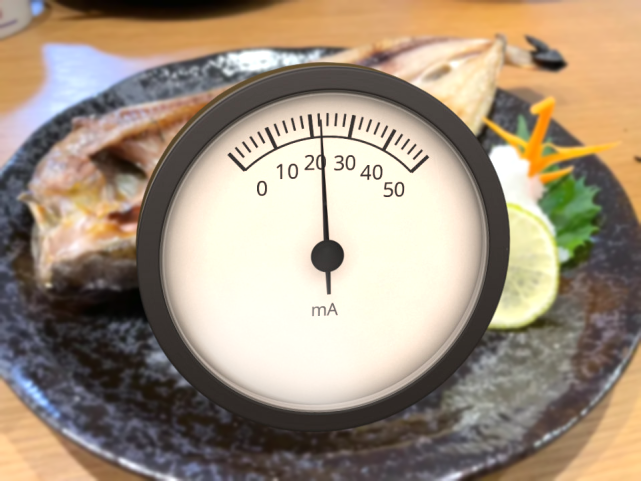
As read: 22; mA
